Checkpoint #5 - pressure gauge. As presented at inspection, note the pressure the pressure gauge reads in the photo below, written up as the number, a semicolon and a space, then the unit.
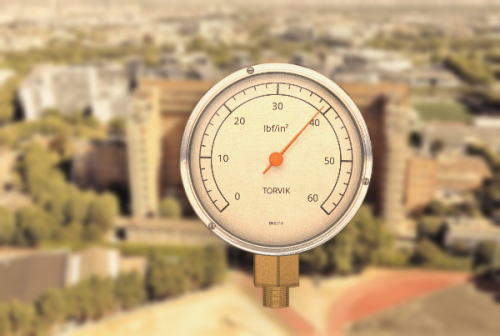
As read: 39; psi
